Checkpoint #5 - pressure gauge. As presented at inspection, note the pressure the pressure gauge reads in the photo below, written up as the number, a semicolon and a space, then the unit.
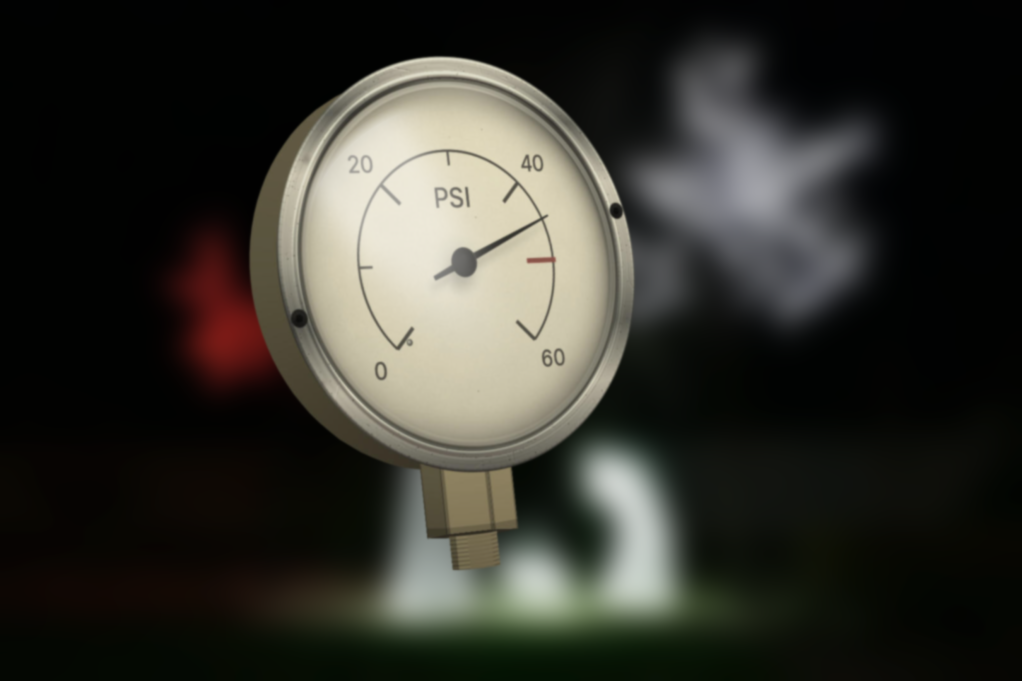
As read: 45; psi
